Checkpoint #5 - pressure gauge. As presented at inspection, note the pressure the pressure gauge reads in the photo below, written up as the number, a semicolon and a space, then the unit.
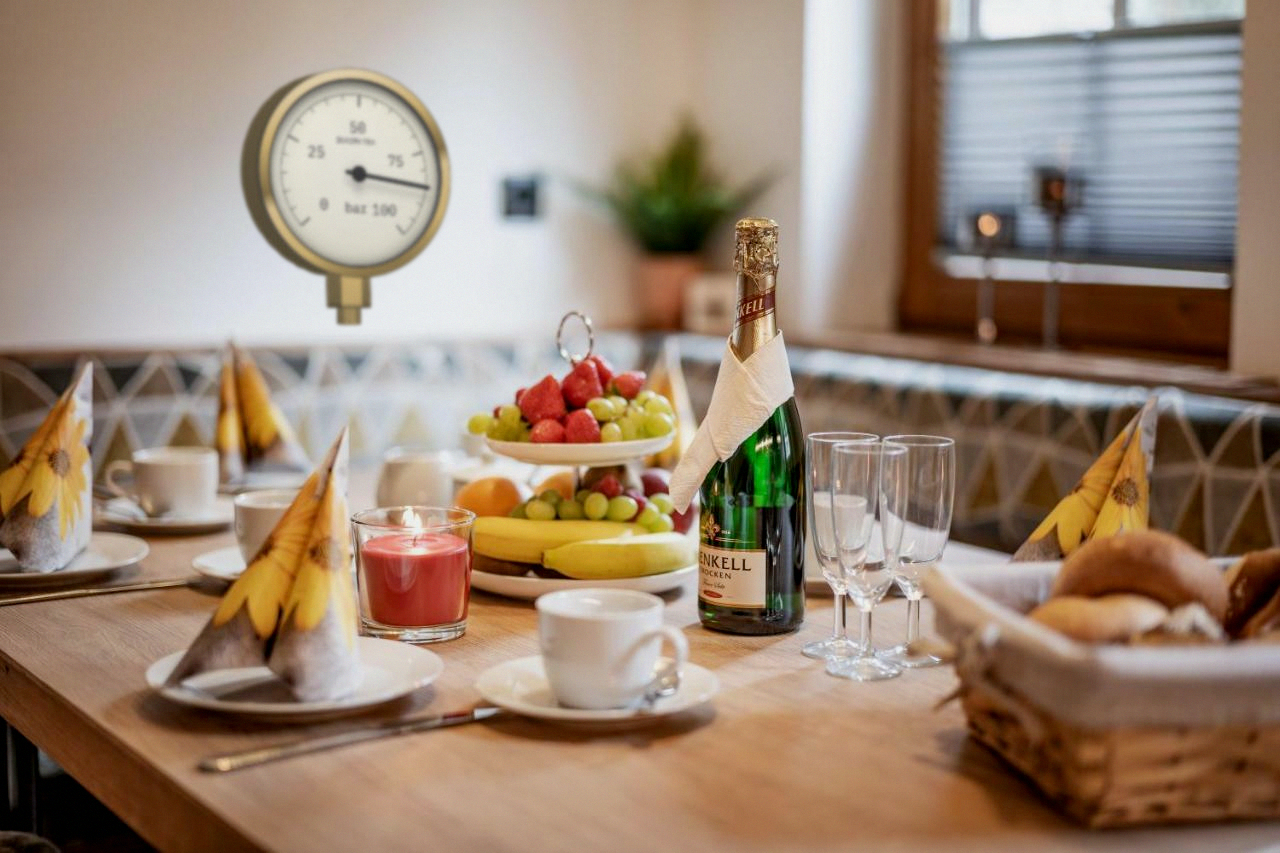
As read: 85; bar
